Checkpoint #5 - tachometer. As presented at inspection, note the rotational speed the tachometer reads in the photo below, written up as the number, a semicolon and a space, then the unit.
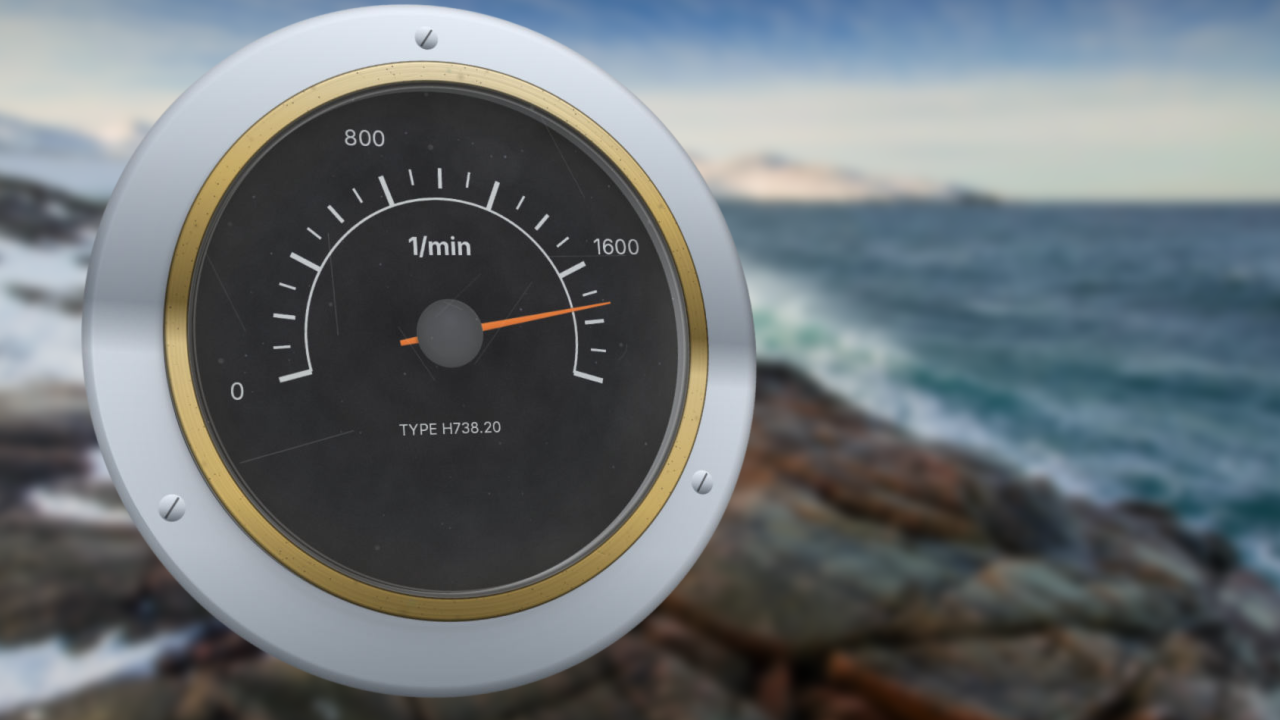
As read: 1750; rpm
